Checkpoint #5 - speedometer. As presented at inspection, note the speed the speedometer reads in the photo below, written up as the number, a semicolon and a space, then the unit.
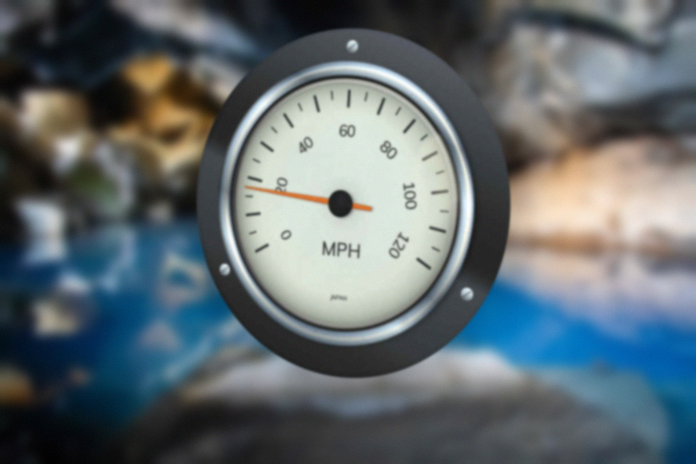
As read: 17.5; mph
